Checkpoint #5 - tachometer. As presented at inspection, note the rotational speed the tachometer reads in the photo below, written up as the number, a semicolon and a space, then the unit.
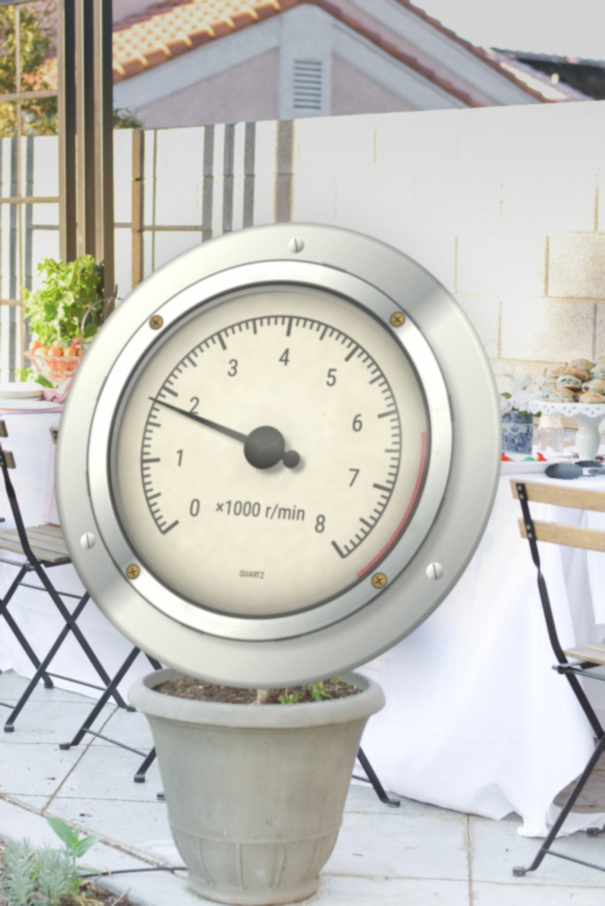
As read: 1800; rpm
